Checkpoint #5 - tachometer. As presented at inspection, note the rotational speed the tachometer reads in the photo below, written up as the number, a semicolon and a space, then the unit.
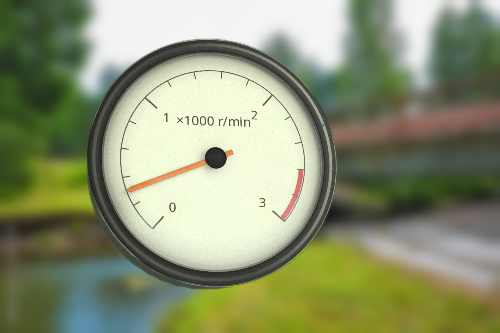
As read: 300; rpm
